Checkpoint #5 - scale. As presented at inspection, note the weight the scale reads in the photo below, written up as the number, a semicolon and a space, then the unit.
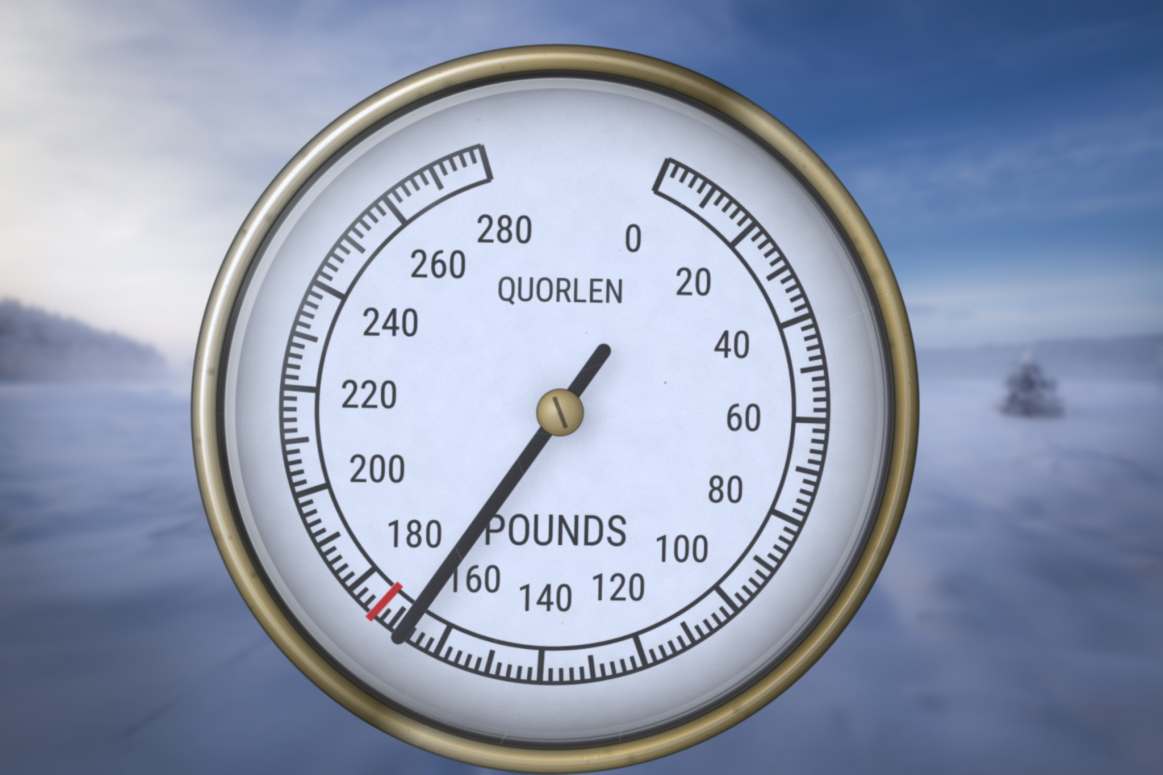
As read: 168; lb
